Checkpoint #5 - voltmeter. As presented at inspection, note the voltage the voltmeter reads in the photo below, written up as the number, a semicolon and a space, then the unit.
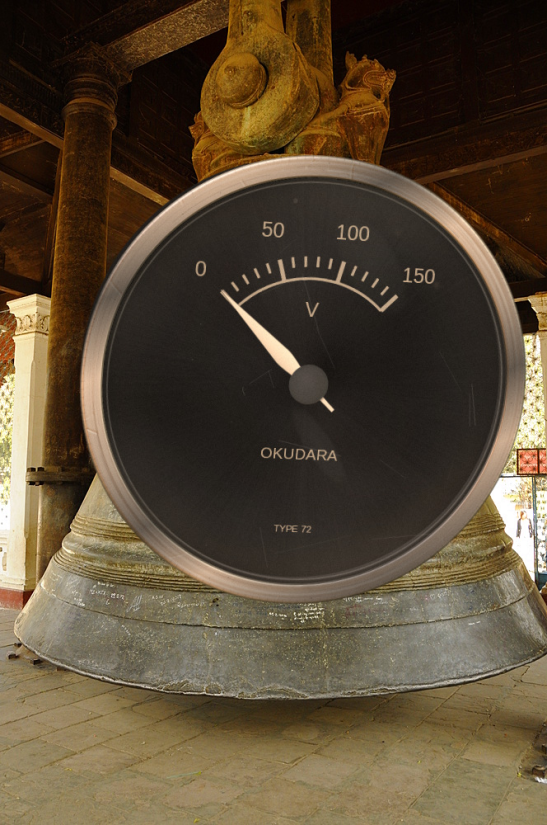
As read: 0; V
